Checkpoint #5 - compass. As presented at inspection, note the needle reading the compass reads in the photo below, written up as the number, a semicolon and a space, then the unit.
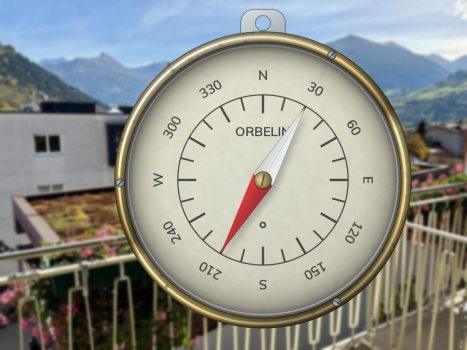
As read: 210; °
